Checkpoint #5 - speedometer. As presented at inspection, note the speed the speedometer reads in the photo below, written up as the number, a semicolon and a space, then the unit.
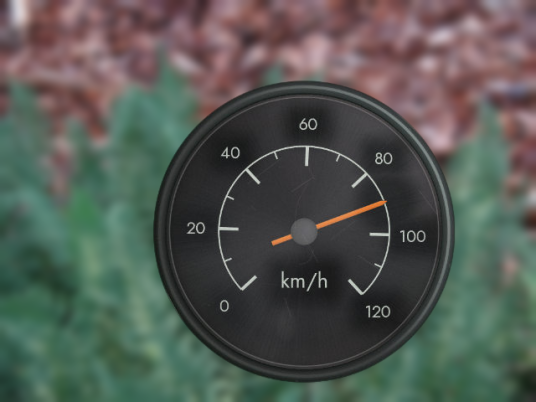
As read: 90; km/h
